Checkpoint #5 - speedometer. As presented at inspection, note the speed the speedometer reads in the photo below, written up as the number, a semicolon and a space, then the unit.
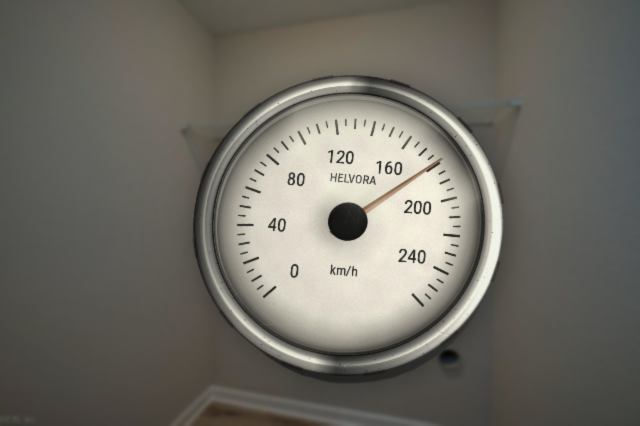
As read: 180; km/h
